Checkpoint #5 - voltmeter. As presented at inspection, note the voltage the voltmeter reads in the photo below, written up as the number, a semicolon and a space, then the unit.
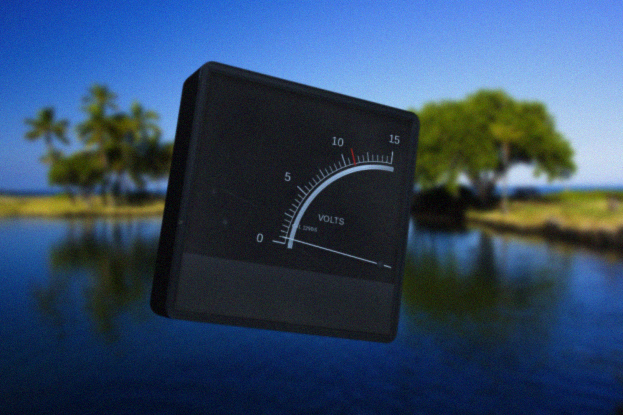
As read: 0.5; V
